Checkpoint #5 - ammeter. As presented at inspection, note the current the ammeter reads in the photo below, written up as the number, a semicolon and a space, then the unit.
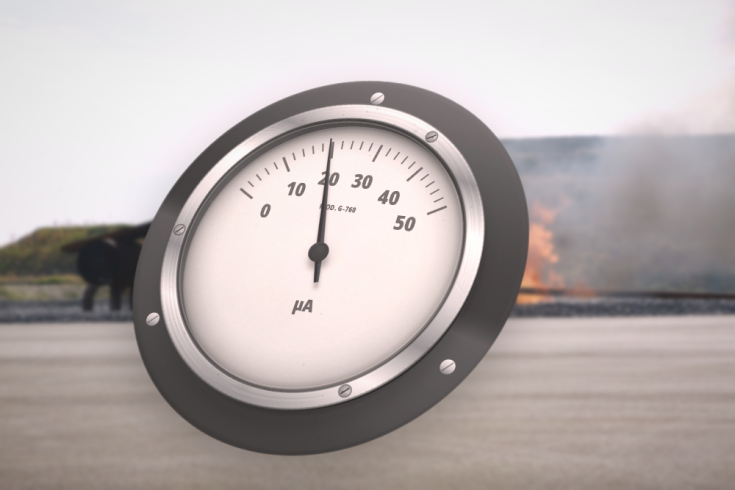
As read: 20; µA
